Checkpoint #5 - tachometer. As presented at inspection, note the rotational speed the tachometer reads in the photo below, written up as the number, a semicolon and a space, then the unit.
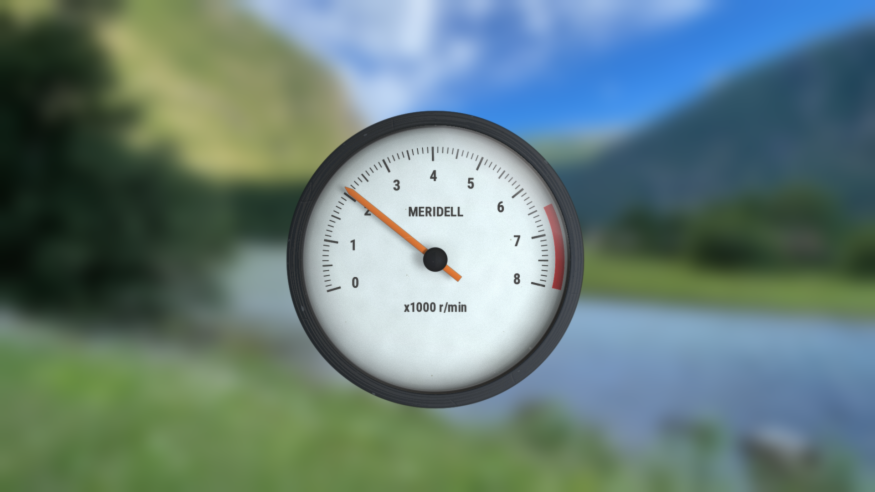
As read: 2100; rpm
